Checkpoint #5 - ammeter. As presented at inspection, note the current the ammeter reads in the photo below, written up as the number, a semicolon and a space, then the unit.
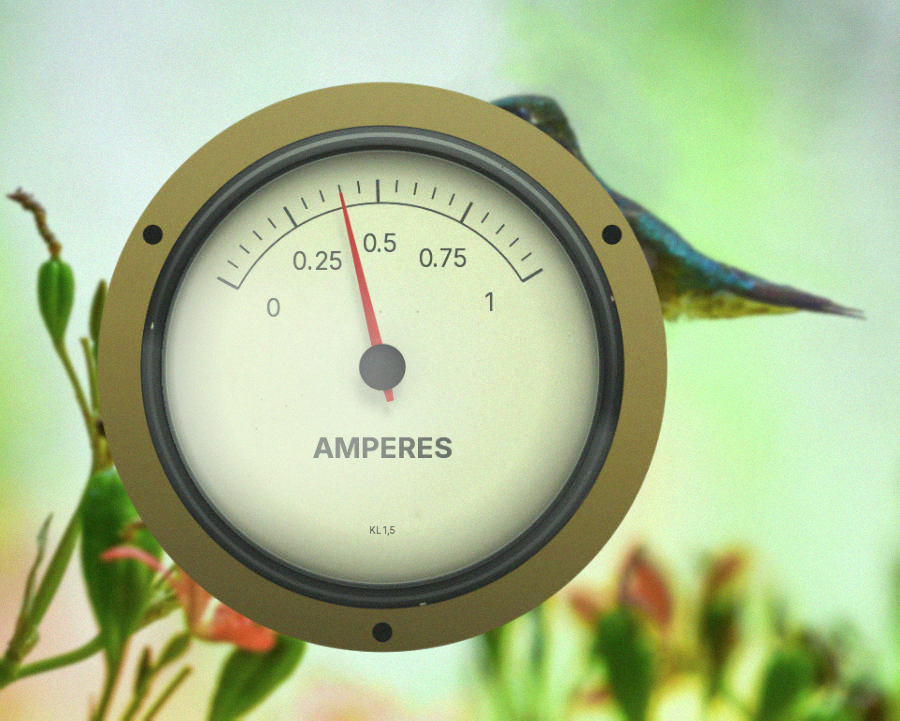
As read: 0.4; A
